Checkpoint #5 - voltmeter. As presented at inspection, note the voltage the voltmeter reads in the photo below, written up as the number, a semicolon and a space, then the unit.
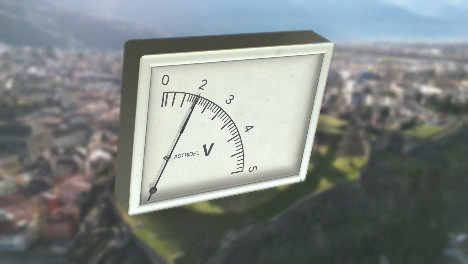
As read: 2; V
